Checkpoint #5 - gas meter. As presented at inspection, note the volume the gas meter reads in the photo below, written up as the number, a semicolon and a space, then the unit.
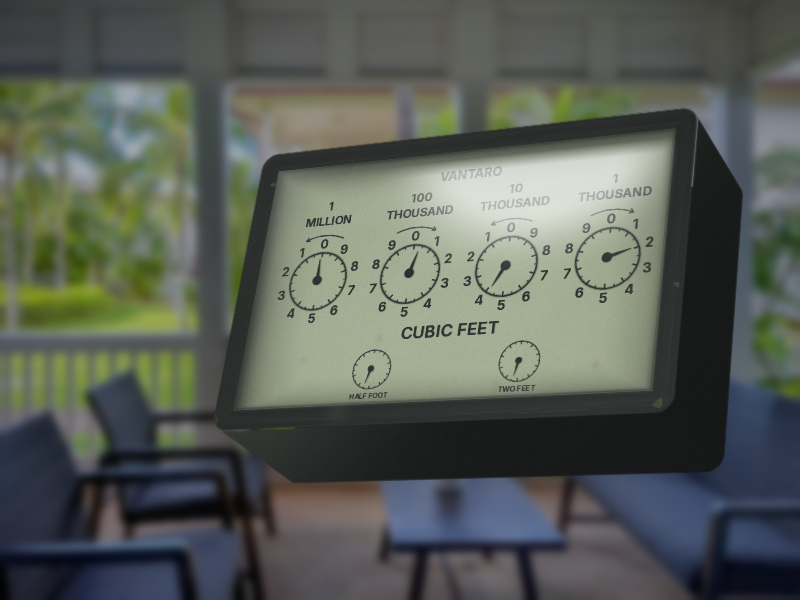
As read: 4200; ft³
